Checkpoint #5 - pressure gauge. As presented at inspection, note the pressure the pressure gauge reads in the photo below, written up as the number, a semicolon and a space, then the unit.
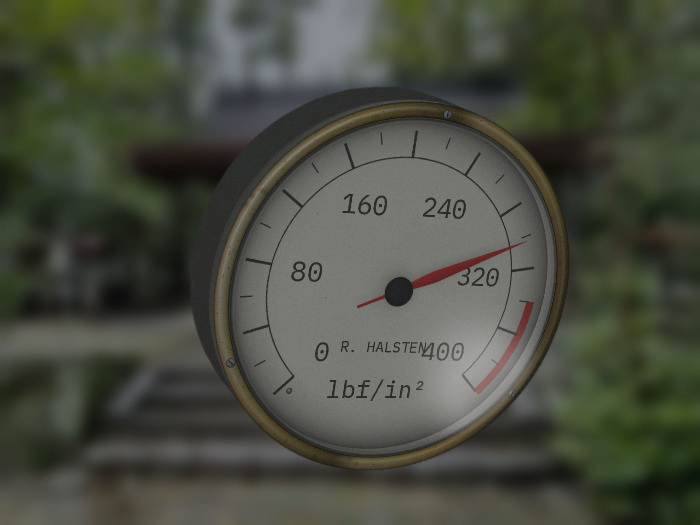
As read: 300; psi
